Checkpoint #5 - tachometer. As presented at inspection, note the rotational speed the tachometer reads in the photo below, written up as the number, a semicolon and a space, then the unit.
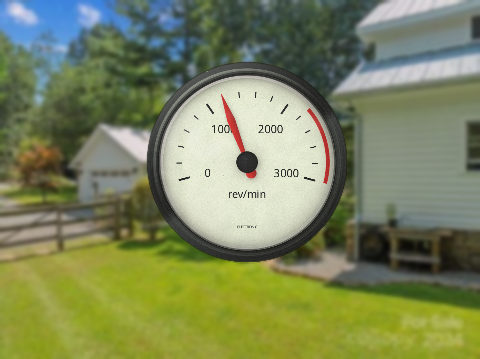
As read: 1200; rpm
